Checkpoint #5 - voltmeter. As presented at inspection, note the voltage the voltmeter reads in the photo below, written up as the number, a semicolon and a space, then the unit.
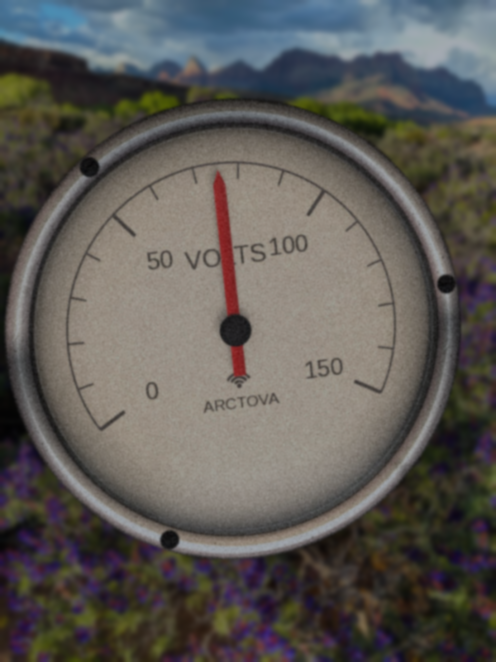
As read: 75; V
